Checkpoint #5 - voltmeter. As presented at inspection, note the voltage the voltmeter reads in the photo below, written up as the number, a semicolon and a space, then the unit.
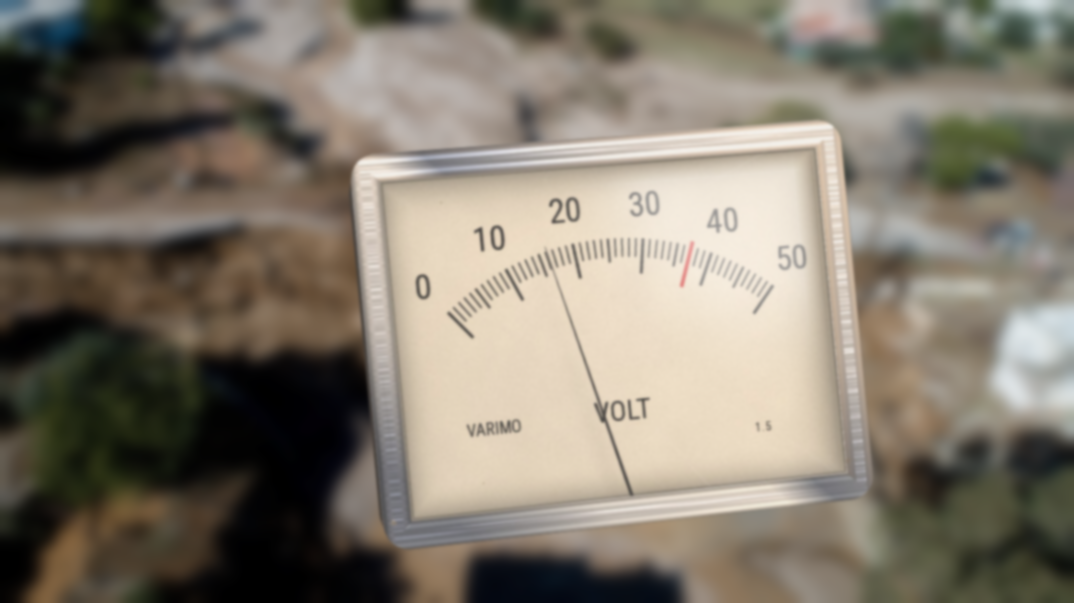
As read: 16; V
